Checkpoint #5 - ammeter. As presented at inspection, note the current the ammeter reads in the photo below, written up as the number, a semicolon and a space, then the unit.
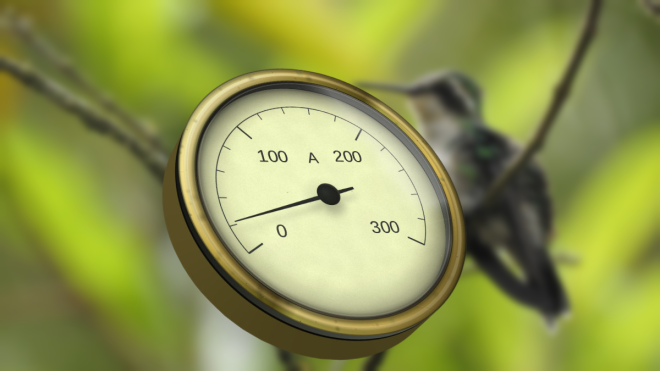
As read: 20; A
